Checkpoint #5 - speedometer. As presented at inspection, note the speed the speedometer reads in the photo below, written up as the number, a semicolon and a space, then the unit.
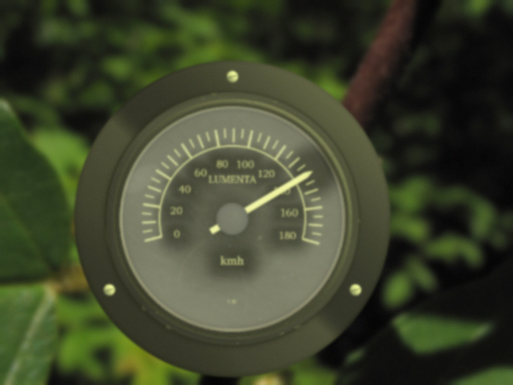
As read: 140; km/h
